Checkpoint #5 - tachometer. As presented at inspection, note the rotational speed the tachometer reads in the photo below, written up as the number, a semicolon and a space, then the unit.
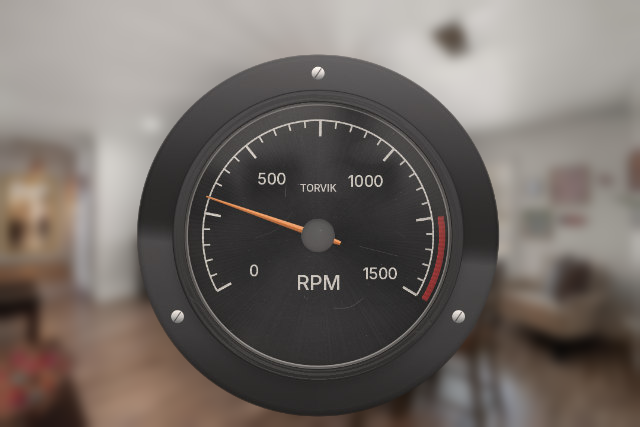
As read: 300; rpm
